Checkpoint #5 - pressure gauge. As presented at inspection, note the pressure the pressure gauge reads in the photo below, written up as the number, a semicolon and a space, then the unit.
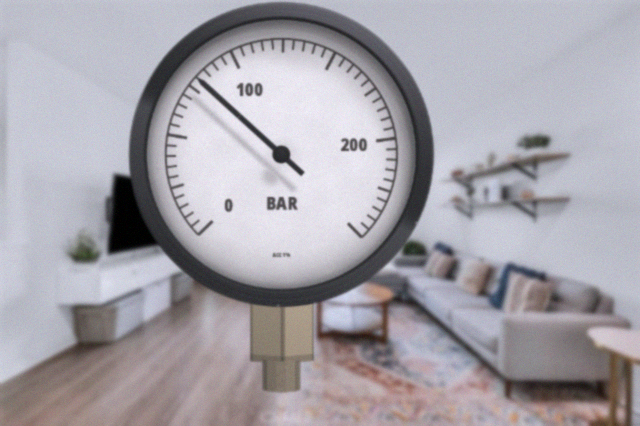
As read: 80; bar
